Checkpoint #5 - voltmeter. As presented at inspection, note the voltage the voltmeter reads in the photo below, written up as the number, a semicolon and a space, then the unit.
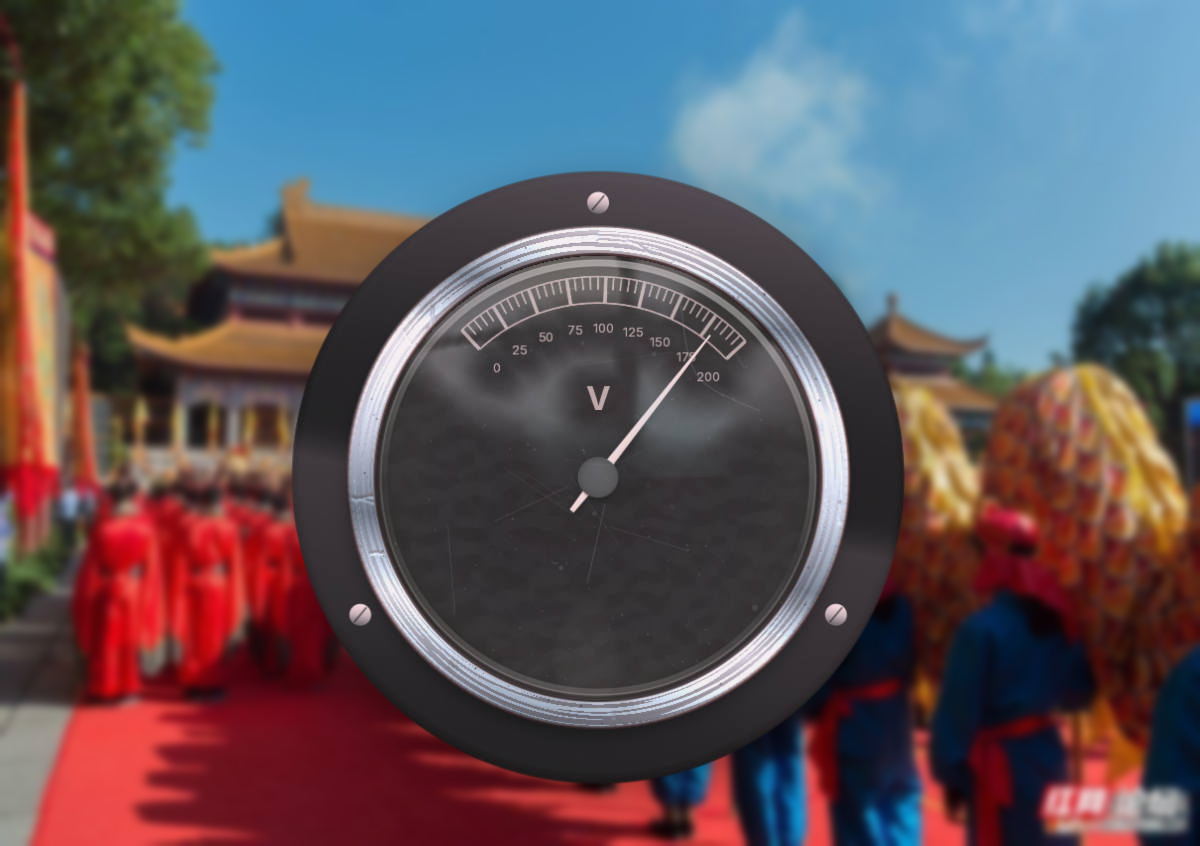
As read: 180; V
